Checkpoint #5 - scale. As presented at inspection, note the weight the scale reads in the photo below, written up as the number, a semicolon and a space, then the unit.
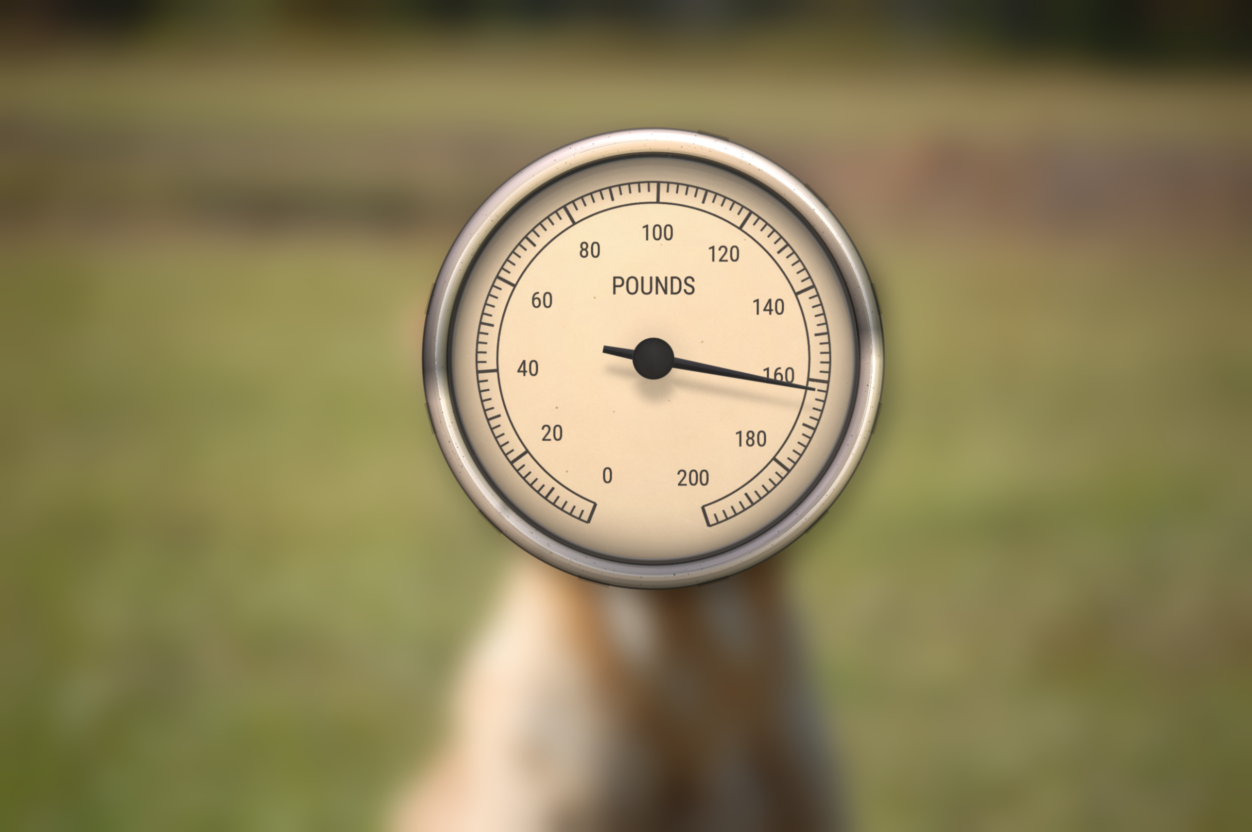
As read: 162; lb
